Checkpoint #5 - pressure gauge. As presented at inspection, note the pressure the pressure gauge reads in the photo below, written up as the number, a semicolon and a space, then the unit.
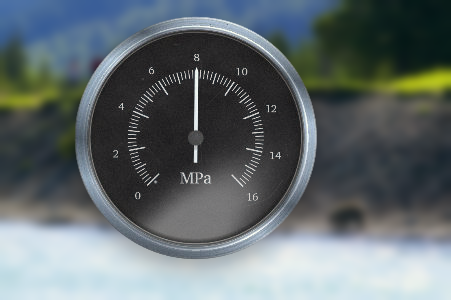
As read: 8; MPa
